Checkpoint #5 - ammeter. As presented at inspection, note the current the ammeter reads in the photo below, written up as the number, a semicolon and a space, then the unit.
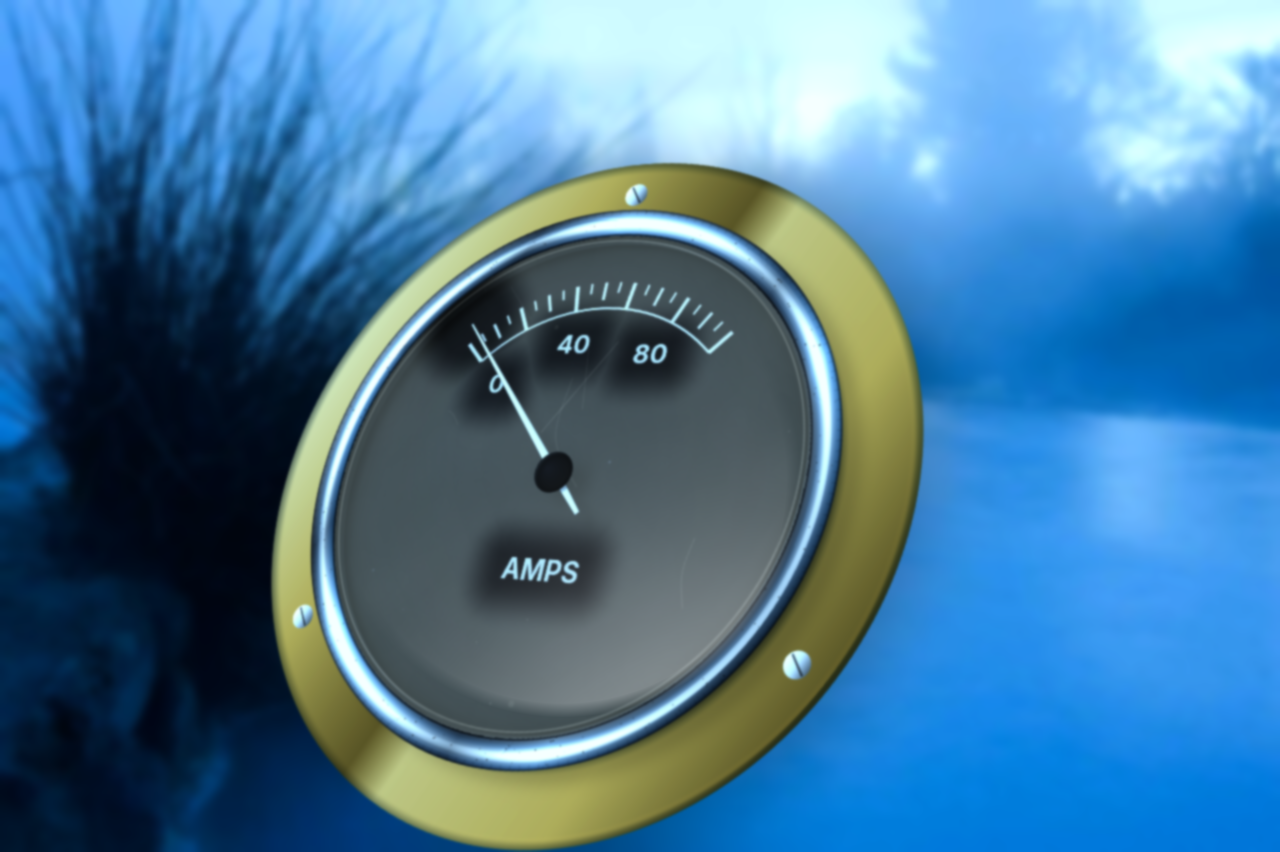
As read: 5; A
